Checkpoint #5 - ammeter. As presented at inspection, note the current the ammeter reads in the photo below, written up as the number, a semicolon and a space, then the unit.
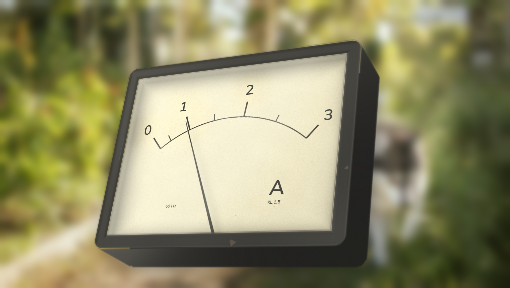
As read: 1; A
